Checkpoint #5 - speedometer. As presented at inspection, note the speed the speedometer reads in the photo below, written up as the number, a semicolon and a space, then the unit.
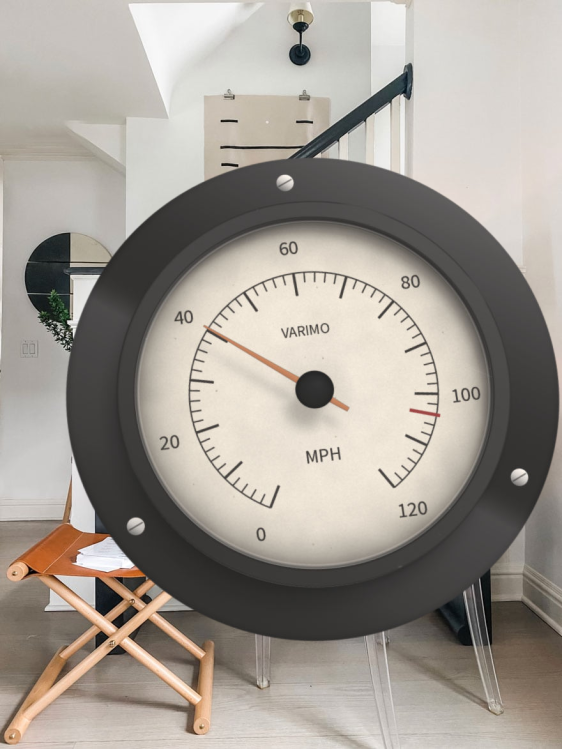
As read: 40; mph
